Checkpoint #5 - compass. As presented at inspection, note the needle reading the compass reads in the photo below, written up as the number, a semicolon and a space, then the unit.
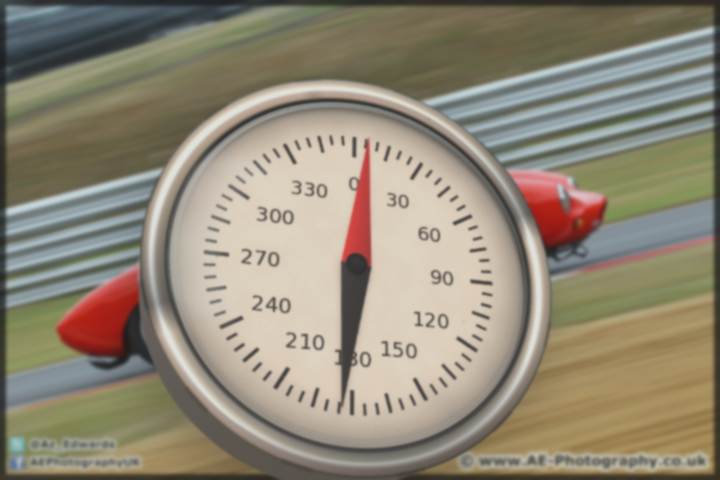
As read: 5; °
